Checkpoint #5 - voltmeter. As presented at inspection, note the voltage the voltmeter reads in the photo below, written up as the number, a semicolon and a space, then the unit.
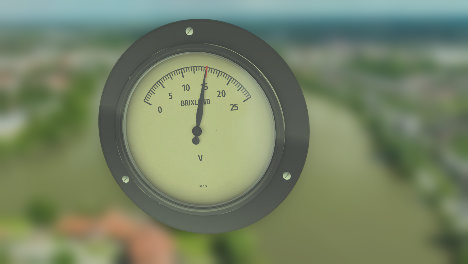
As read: 15; V
